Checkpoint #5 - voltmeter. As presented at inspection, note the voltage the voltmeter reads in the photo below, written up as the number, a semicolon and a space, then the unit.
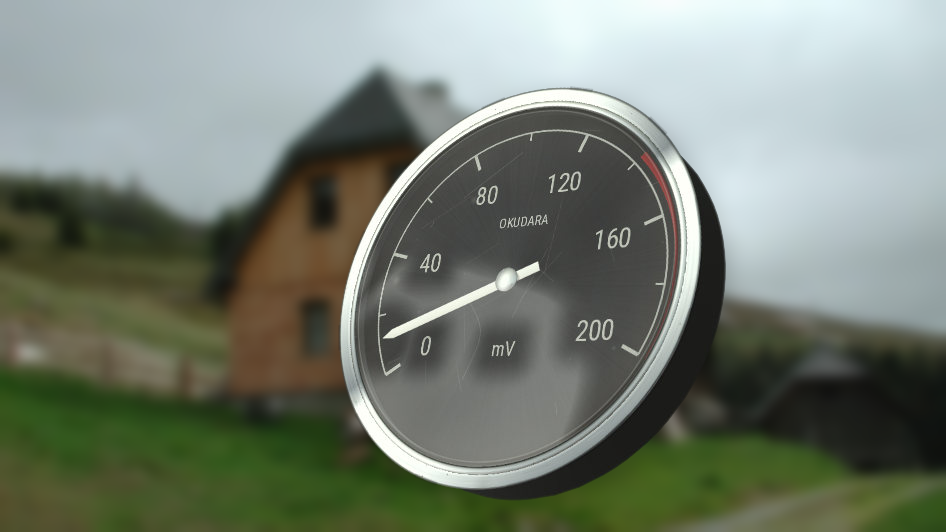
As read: 10; mV
